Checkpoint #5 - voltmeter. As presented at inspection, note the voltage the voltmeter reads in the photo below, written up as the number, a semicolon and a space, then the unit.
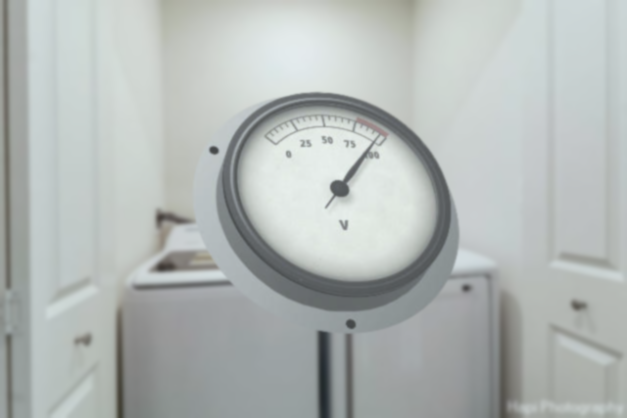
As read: 95; V
